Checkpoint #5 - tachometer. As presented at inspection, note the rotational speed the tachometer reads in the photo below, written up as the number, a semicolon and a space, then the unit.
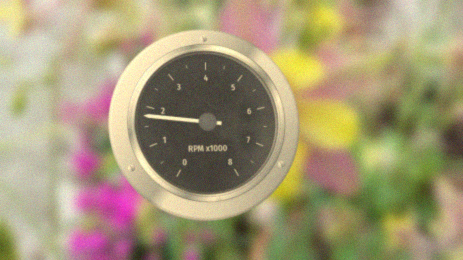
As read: 1750; rpm
